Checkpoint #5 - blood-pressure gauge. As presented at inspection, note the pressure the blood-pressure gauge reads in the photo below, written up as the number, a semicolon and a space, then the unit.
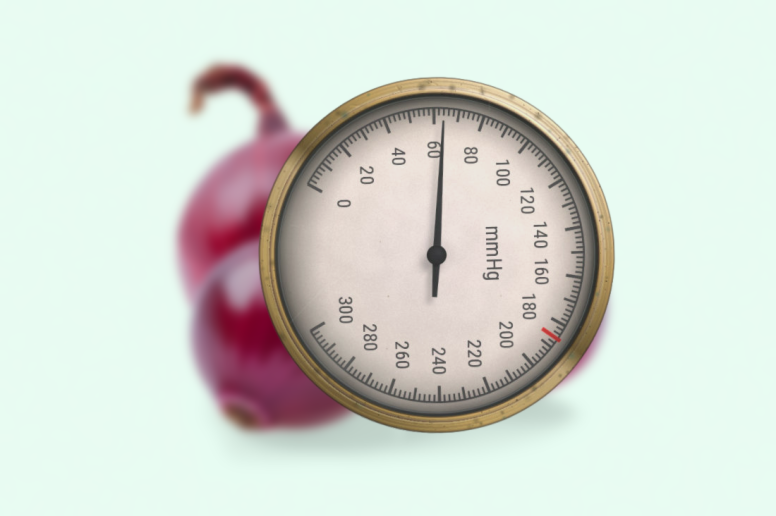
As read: 64; mmHg
